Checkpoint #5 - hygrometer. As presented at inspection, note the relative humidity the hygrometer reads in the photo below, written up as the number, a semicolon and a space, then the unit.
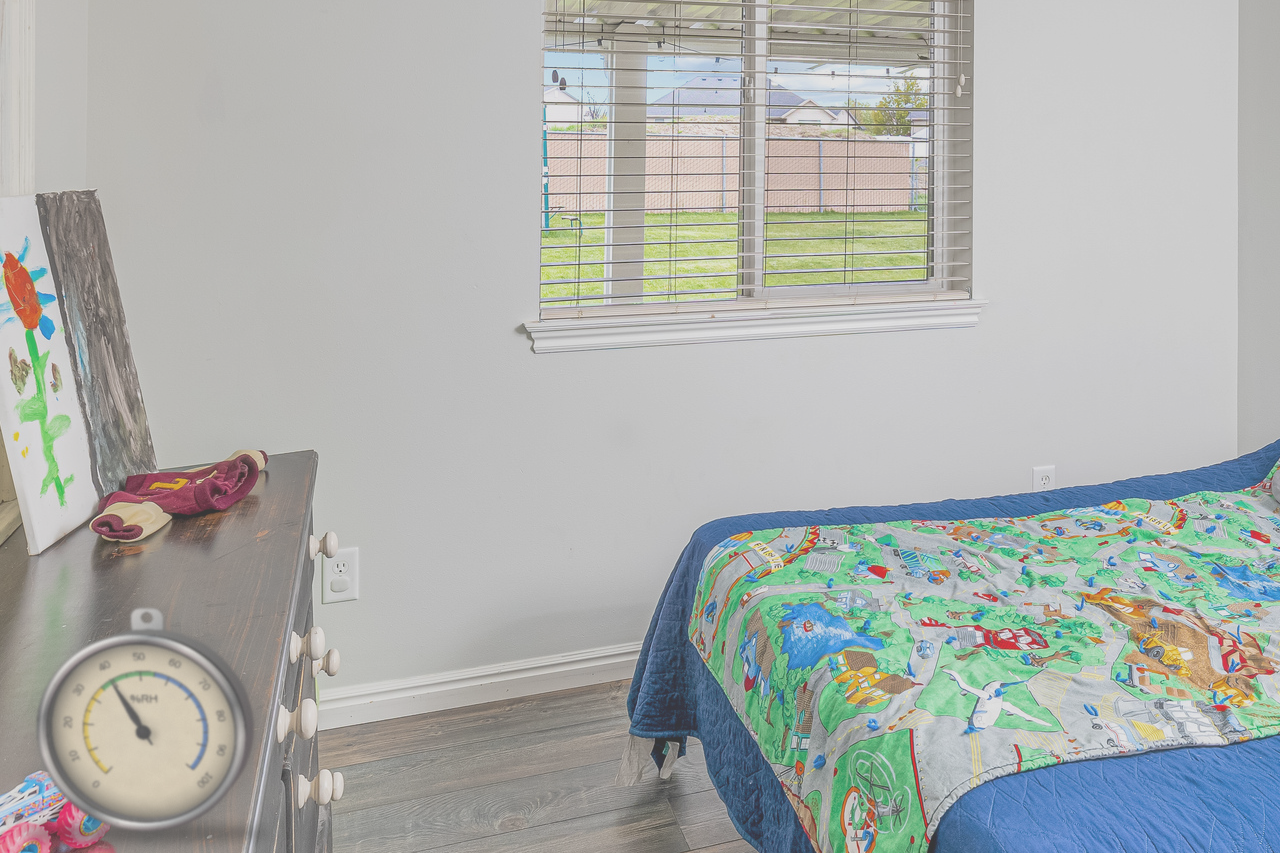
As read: 40; %
